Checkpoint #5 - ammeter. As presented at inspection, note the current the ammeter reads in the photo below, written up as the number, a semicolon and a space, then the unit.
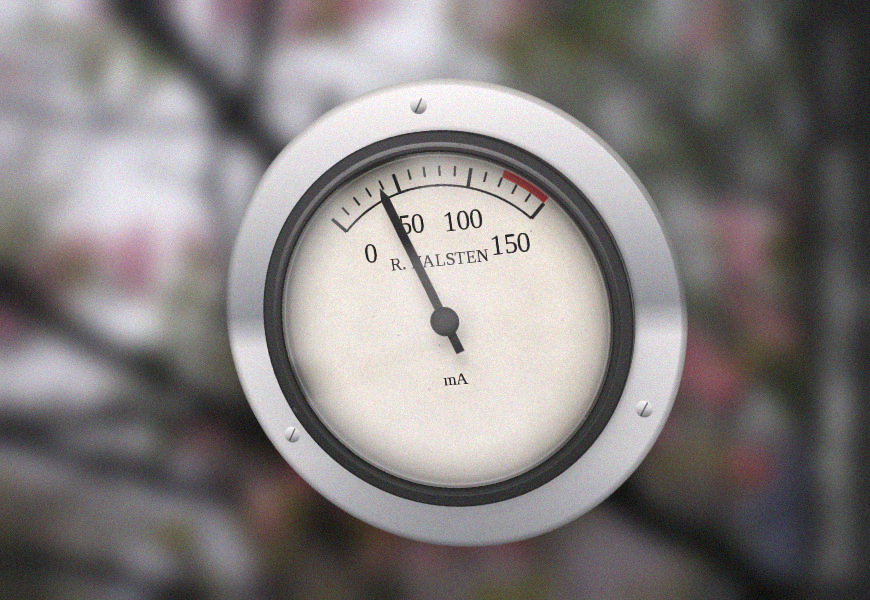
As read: 40; mA
